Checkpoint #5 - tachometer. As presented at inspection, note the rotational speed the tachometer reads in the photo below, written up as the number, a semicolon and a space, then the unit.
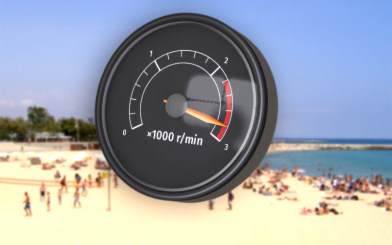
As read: 2800; rpm
